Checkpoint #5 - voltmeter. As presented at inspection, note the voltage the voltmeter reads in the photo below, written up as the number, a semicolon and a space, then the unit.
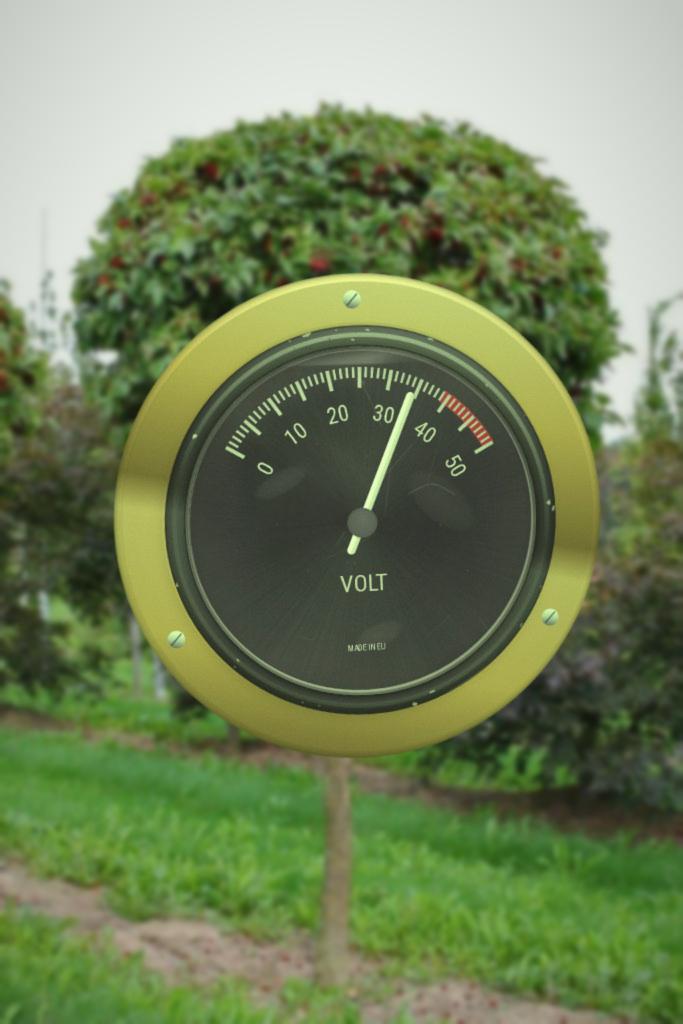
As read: 34; V
